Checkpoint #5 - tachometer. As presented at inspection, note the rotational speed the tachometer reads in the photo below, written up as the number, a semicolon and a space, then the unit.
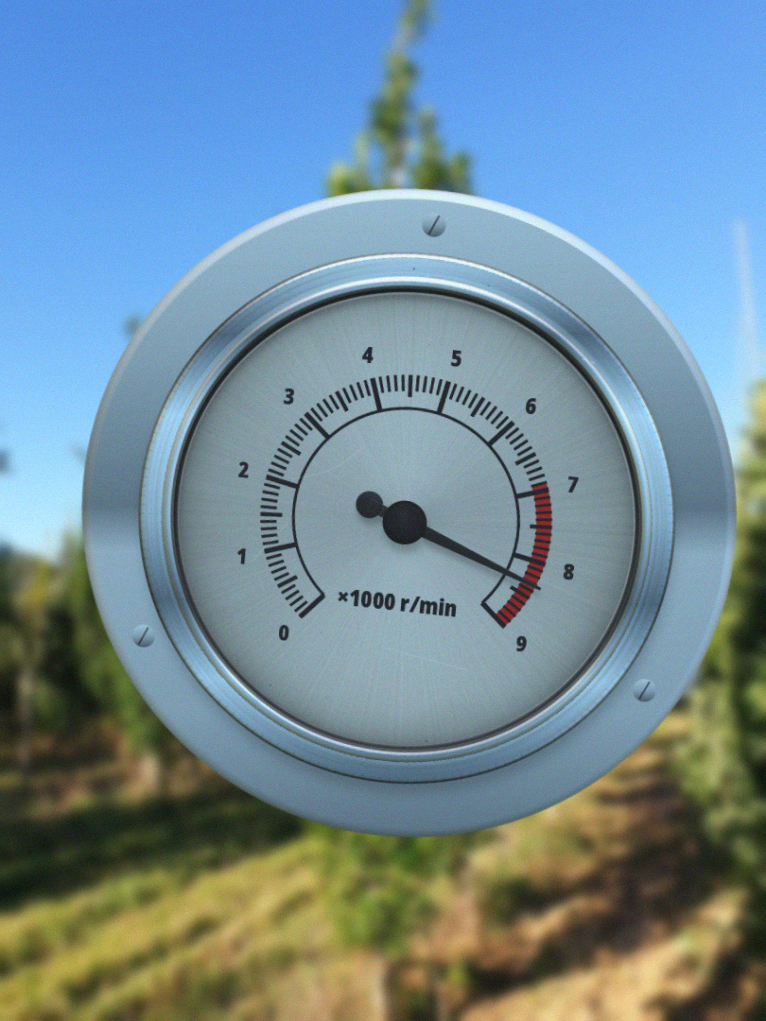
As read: 8300; rpm
